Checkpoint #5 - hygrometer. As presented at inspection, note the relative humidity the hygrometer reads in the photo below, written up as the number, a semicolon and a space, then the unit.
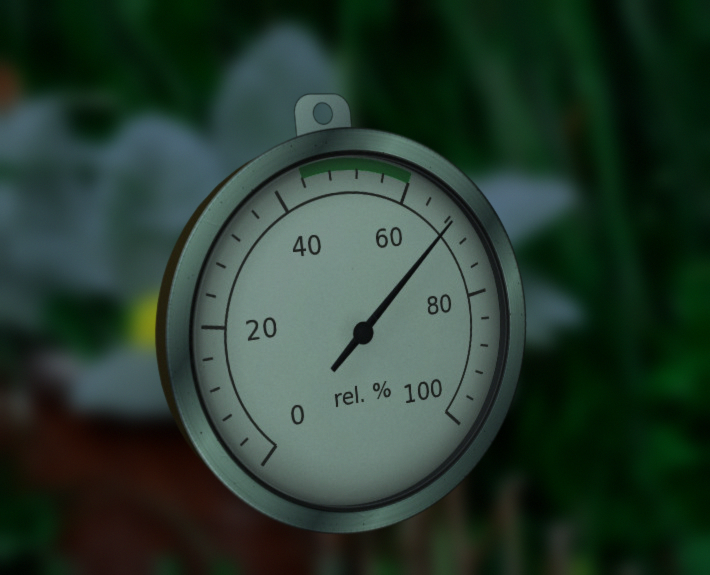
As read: 68; %
